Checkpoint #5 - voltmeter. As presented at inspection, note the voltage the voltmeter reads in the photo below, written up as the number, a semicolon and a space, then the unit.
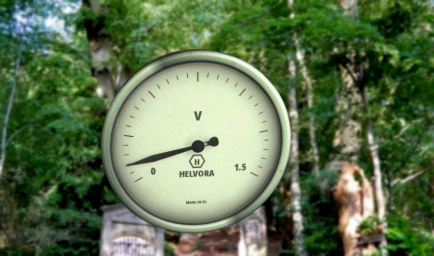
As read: 0.1; V
